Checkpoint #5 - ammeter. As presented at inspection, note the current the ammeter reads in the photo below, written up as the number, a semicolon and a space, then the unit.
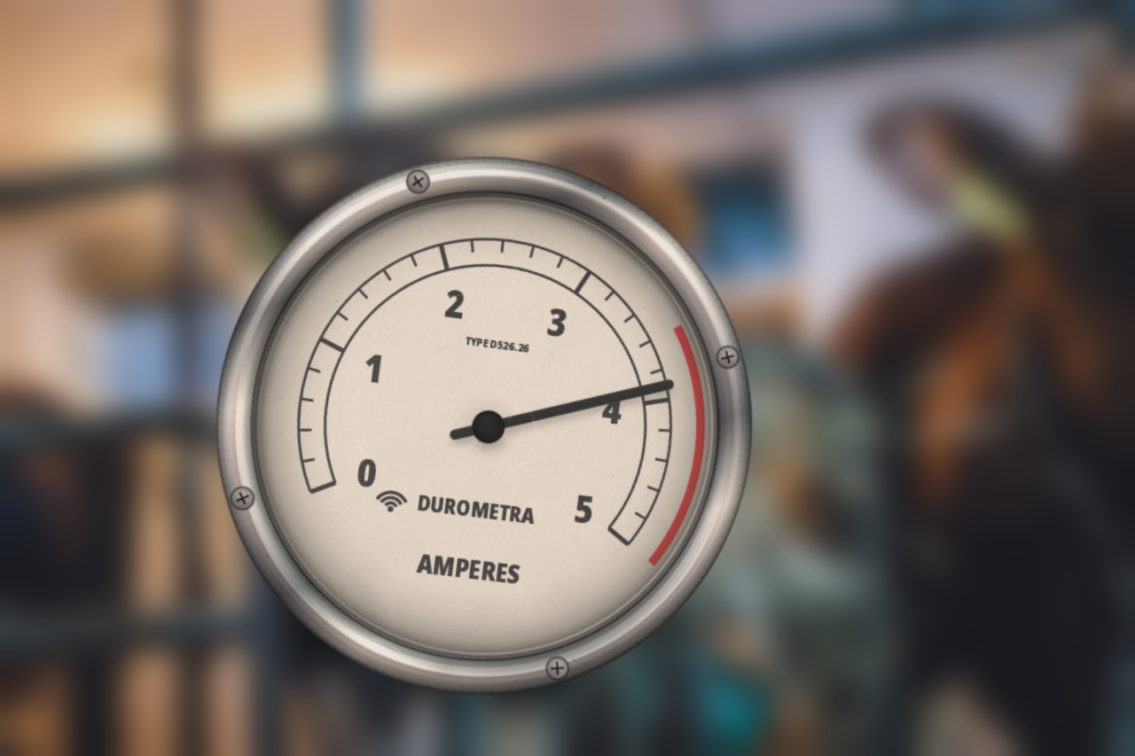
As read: 3.9; A
